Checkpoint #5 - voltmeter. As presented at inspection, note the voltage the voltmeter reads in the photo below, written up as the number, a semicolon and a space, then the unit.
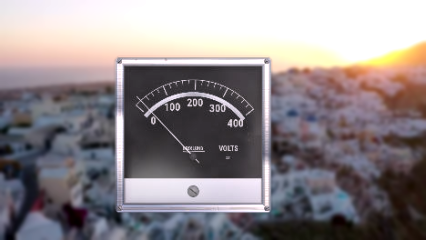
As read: 20; V
